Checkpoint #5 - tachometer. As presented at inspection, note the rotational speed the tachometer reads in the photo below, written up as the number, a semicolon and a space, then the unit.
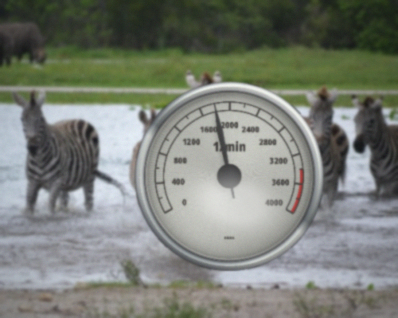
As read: 1800; rpm
